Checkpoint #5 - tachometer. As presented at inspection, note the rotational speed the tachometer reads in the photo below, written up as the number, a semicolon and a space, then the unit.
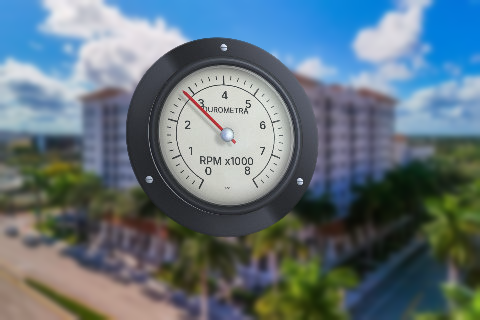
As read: 2800; rpm
